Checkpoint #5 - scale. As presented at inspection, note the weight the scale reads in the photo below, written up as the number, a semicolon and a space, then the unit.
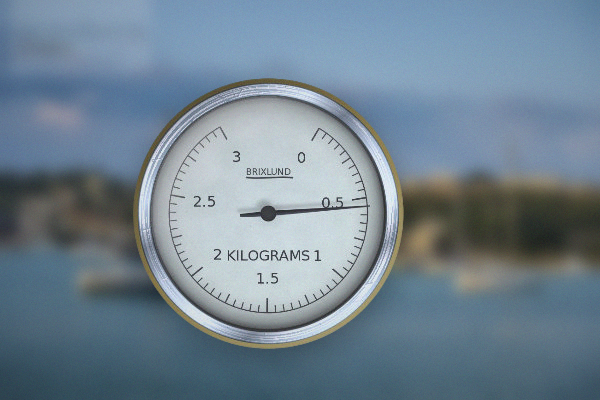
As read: 0.55; kg
